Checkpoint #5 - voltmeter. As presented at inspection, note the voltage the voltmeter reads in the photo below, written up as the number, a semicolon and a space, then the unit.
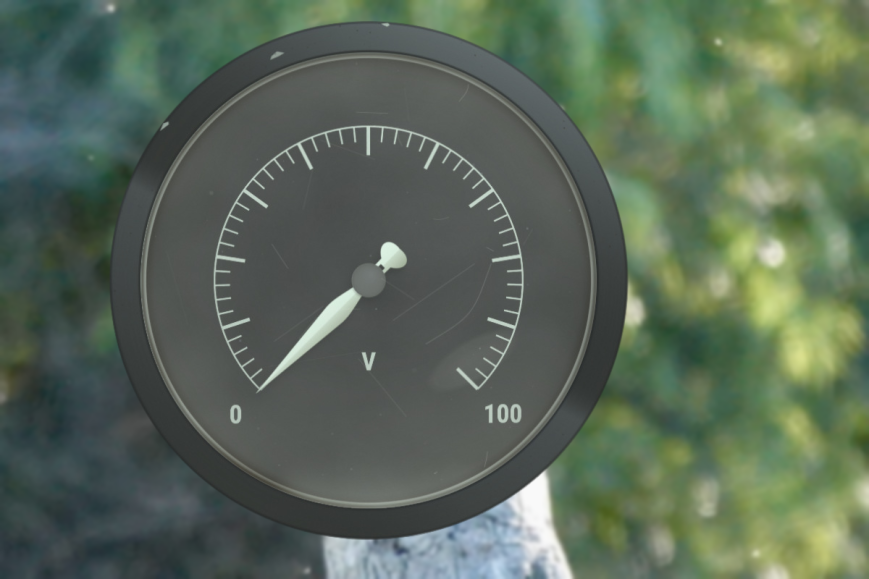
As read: 0; V
